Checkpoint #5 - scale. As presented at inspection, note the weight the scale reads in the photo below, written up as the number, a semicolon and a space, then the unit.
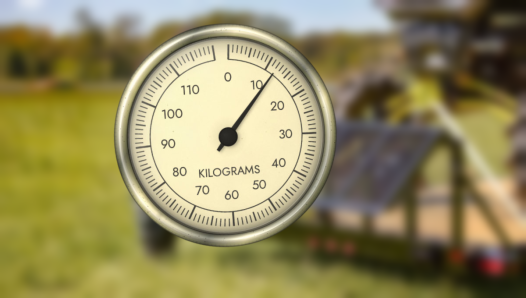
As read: 12; kg
